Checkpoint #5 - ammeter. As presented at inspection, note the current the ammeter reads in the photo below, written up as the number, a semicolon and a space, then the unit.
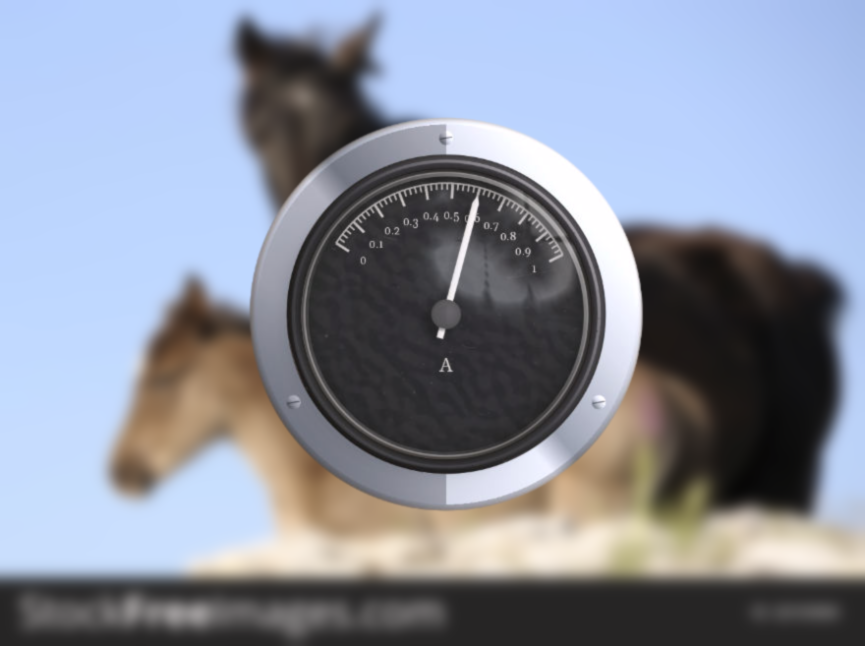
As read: 0.6; A
